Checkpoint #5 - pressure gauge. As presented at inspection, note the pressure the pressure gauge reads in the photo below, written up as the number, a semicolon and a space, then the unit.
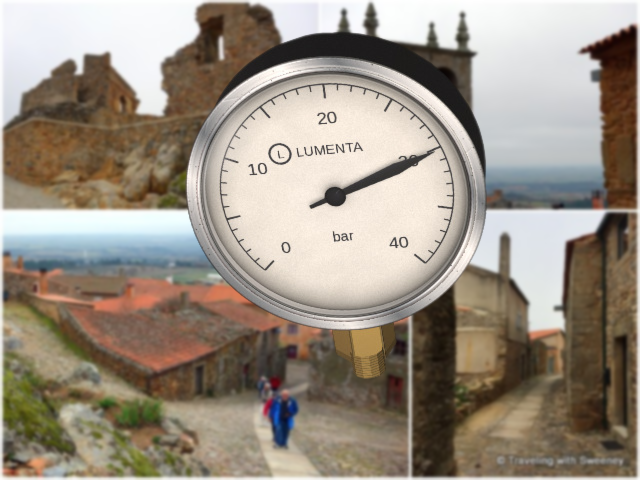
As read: 30; bar
